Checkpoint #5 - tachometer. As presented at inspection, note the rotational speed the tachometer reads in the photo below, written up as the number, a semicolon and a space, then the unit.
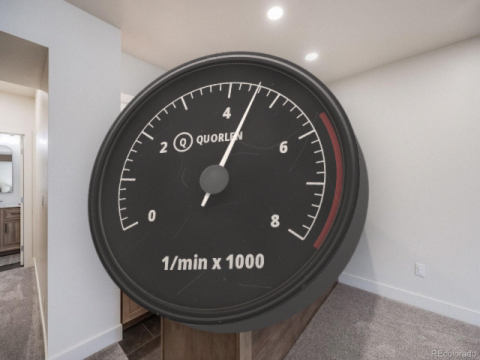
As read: 4600; rpm
